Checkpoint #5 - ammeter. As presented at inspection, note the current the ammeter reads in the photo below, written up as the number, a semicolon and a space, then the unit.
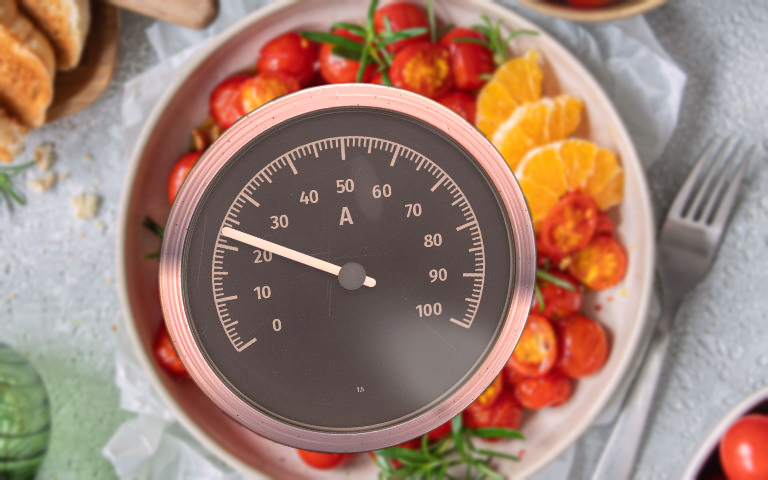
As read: 23; A
